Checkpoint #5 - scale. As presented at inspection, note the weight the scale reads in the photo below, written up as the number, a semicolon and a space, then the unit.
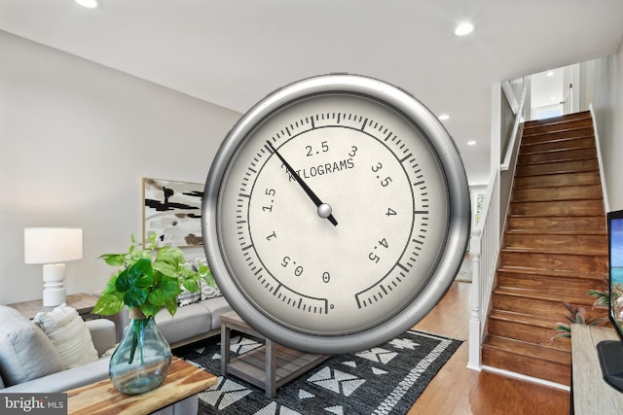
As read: 2.05; kg
